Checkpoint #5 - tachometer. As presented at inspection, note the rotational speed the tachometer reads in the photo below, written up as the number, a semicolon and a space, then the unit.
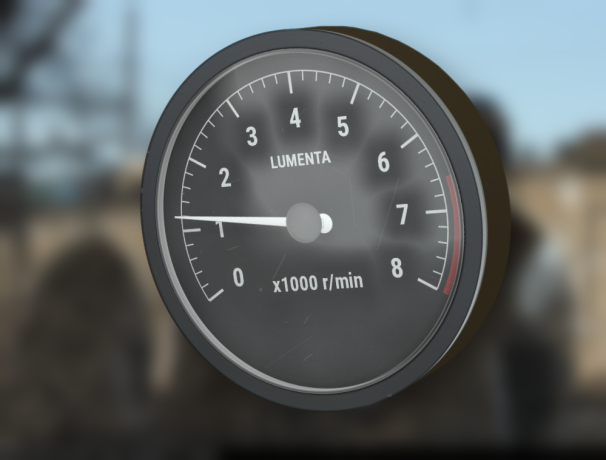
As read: 1200; rpm
